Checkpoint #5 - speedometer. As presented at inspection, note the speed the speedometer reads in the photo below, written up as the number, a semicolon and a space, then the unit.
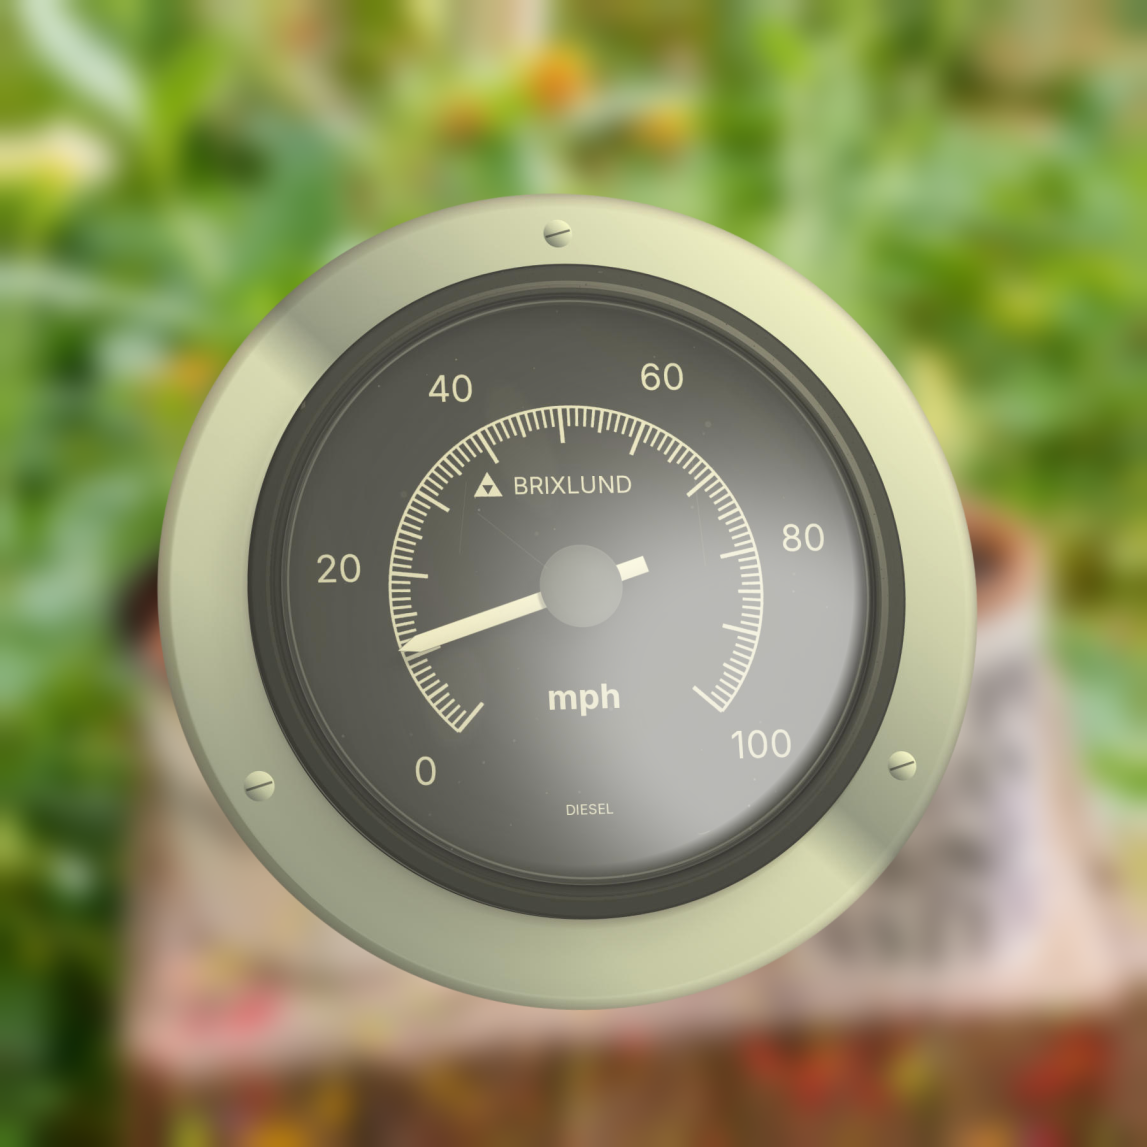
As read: 11; mph
